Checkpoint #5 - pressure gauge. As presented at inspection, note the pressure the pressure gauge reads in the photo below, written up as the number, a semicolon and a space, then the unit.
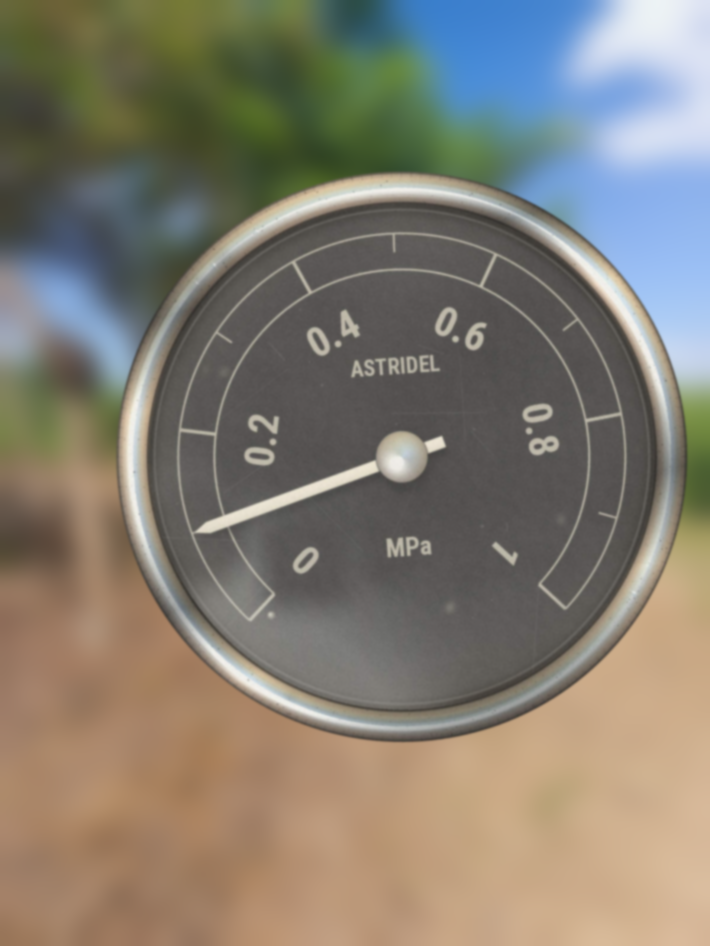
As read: 0.1; MPa
